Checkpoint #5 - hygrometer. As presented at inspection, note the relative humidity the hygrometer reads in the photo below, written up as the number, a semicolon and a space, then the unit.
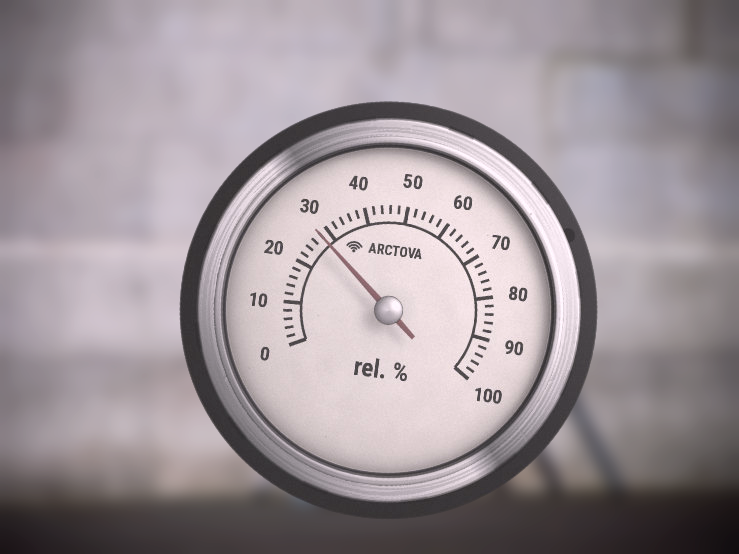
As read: 28; %
